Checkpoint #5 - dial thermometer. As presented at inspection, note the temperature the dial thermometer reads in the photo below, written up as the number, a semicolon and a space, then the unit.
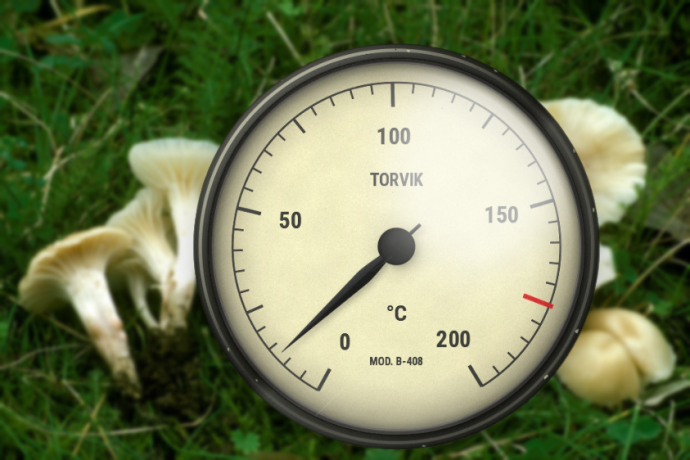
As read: 12.5; °C
